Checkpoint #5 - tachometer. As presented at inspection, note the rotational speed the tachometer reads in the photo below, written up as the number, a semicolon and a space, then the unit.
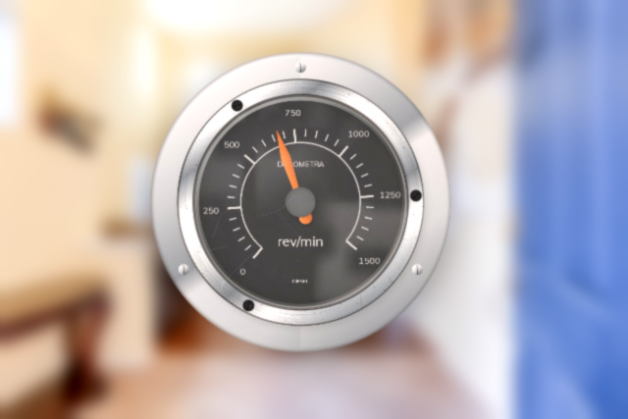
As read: 675; rpm
